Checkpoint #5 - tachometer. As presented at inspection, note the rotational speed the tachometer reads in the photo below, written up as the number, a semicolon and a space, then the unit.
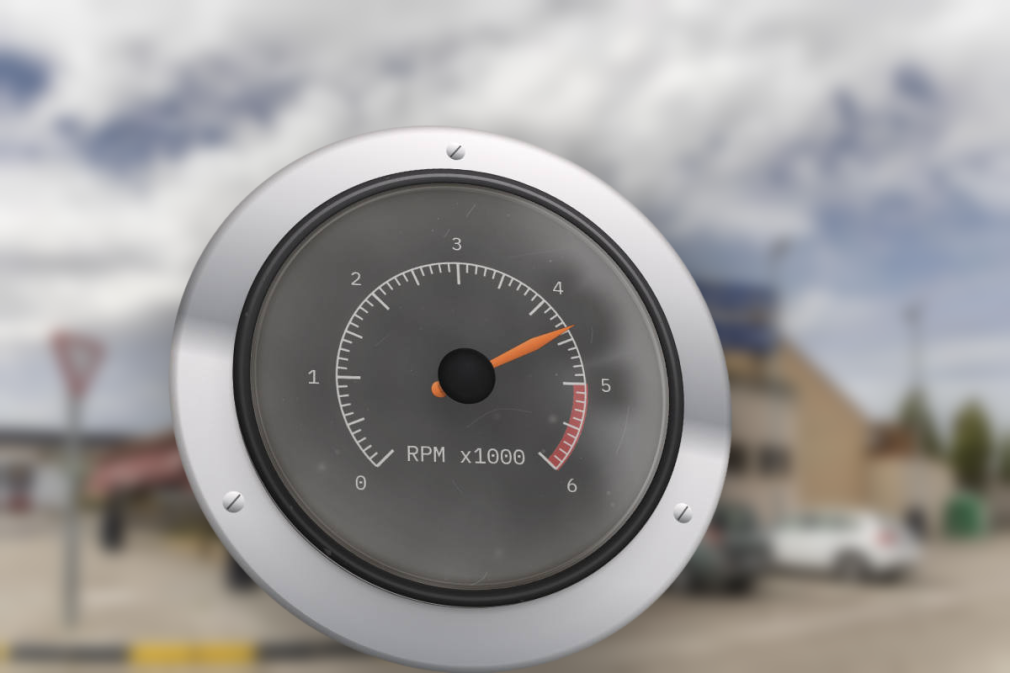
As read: 4400; rpm
